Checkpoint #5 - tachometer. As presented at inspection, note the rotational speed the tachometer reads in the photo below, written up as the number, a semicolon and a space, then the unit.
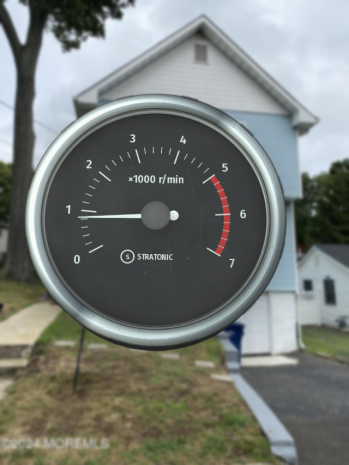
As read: 800; rpm
